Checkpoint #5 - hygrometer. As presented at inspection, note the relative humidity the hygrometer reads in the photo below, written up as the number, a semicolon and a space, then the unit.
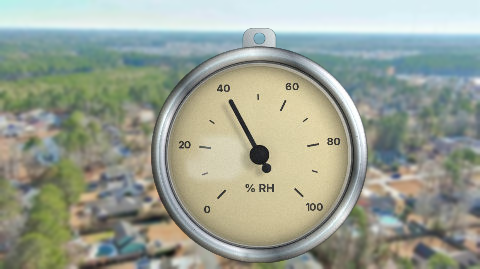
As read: 40; %
